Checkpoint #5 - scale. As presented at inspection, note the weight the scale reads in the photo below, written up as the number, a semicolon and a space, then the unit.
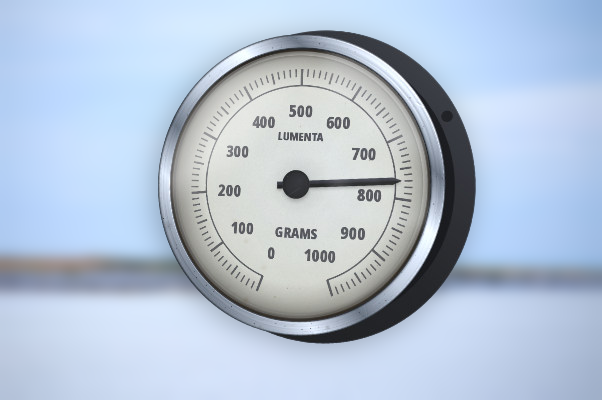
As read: 770; g
